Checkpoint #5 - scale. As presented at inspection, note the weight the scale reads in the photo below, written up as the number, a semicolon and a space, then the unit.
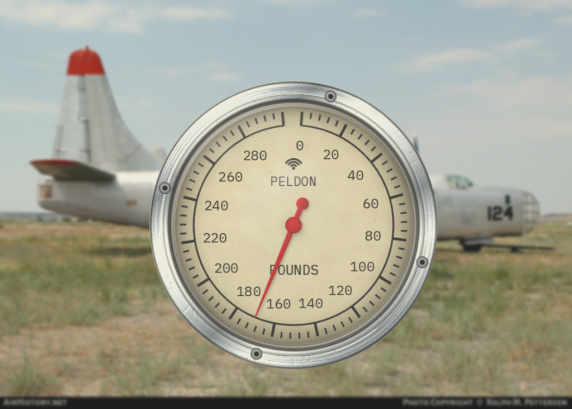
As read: 170; lb
